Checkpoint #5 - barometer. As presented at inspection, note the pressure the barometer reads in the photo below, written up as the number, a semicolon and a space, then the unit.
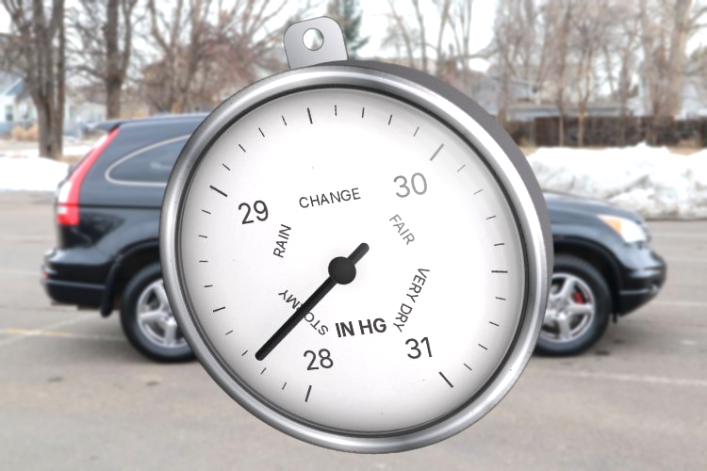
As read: 28.25; inHg
